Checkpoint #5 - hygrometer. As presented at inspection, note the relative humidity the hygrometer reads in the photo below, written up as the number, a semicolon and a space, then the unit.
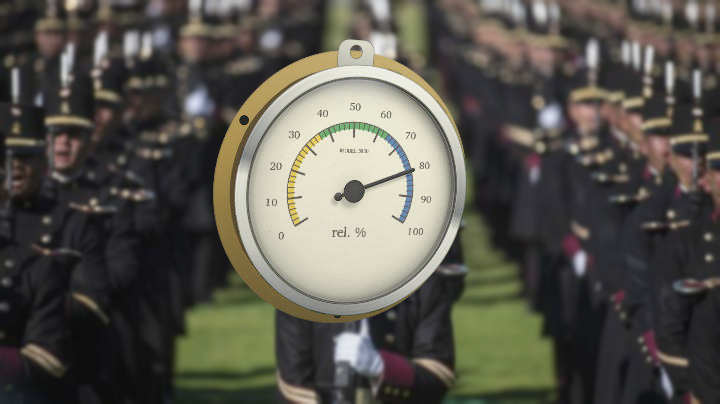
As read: 80; %
